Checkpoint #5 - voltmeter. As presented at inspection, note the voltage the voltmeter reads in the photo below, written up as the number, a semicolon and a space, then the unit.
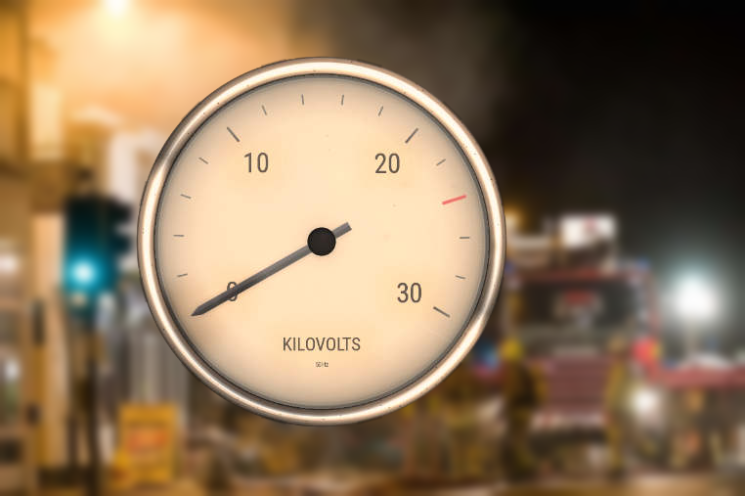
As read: 0; kV
